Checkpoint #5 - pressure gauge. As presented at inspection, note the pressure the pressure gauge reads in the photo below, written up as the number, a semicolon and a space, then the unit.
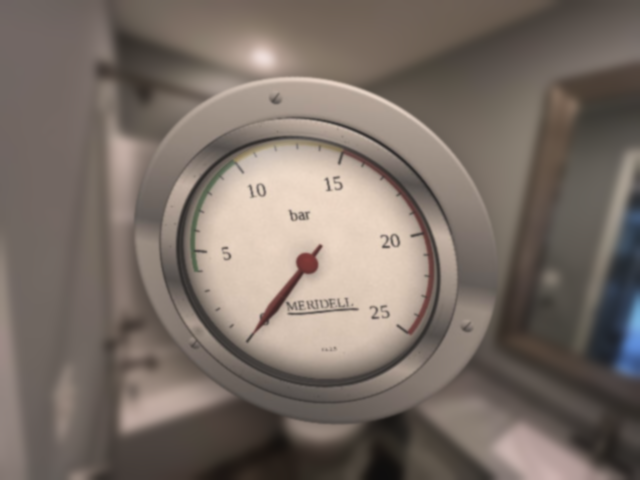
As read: 0; bar
